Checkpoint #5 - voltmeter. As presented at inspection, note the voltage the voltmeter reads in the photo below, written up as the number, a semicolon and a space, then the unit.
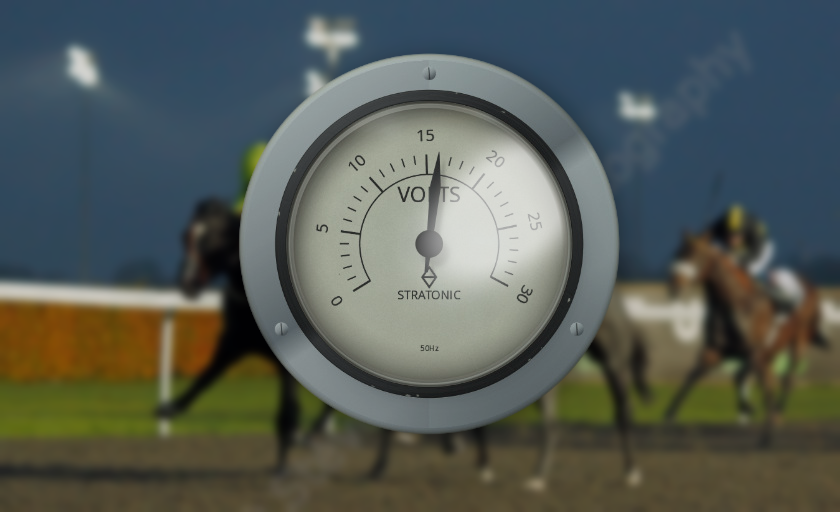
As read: 16; V
